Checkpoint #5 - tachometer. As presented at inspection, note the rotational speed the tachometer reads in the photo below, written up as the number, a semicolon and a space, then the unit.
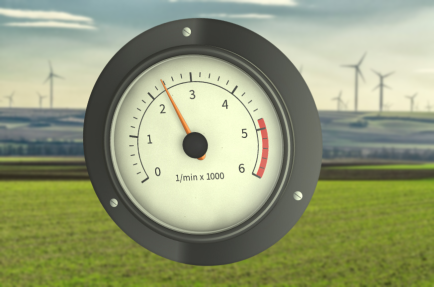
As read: 2400; rpm
